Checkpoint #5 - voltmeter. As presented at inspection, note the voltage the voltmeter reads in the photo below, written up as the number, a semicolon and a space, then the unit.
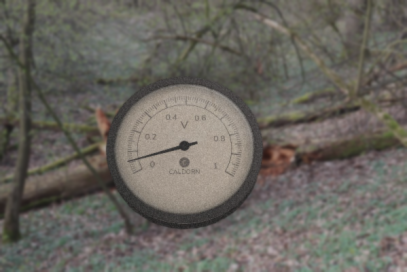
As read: 0.05; V
